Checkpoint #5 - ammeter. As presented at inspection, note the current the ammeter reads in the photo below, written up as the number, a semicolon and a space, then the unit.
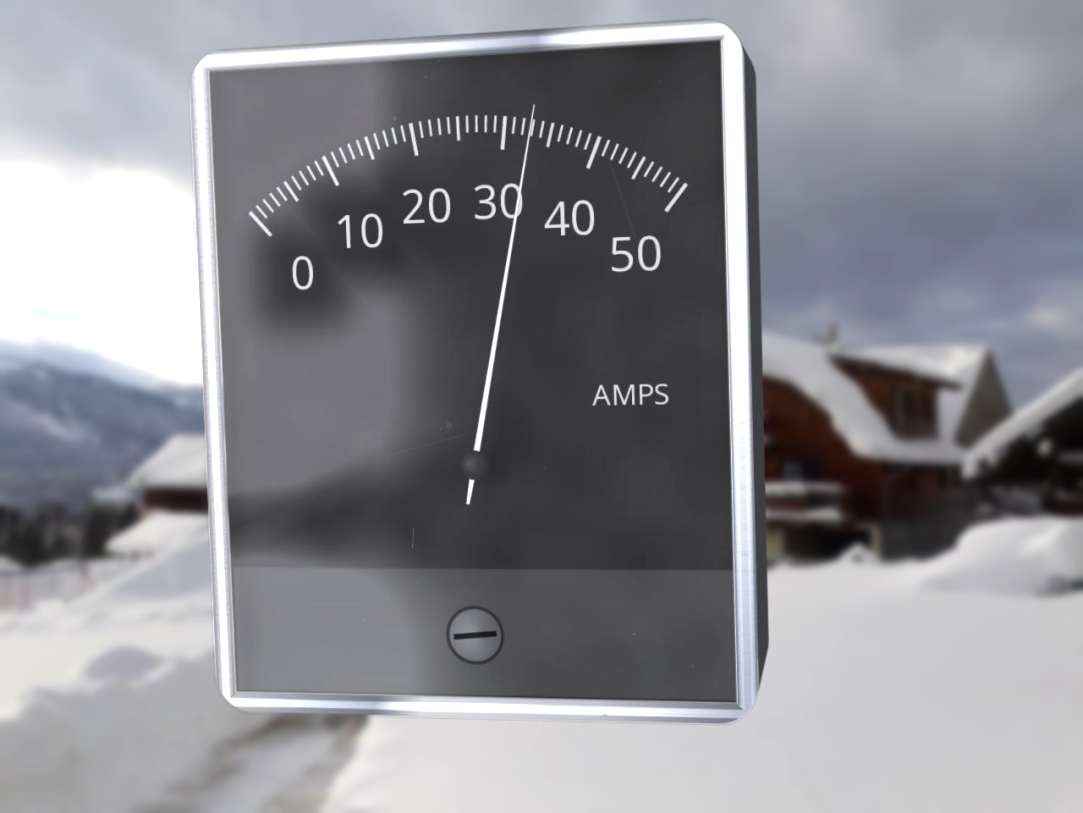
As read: 33; A
